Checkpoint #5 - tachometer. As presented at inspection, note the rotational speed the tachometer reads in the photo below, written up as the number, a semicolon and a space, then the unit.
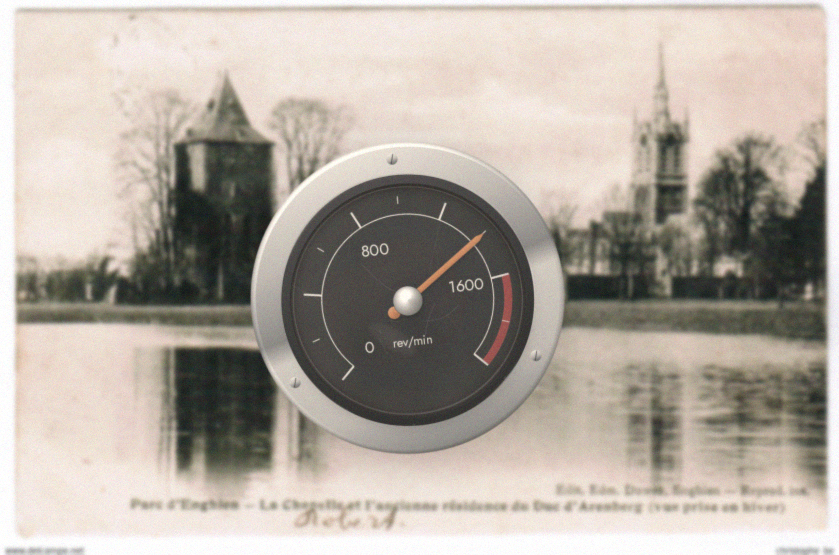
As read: 1400; rpm
